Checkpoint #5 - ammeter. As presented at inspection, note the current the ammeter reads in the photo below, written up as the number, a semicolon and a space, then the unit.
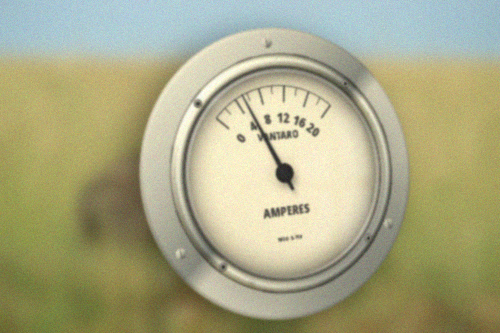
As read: 5; A
